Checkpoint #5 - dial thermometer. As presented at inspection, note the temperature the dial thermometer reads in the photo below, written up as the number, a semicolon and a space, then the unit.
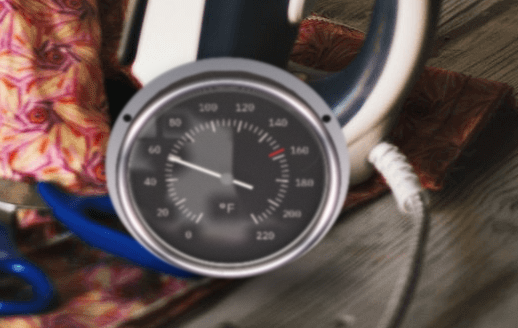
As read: 60; °F
